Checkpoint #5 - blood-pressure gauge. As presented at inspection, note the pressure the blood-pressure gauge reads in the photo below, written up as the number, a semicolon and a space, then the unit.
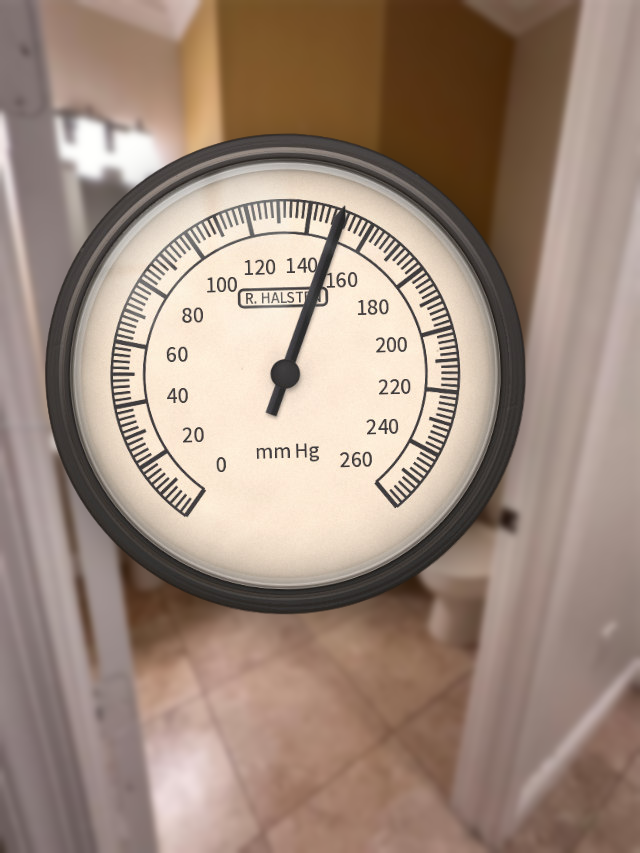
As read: 150; mmHg
